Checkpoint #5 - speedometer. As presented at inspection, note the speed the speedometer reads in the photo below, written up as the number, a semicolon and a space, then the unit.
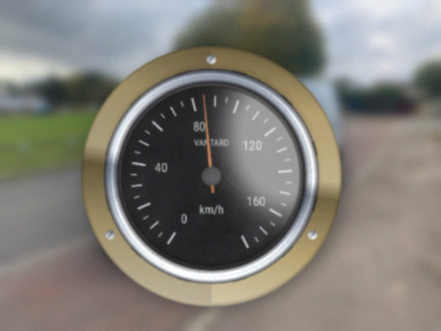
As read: 85; km/h
